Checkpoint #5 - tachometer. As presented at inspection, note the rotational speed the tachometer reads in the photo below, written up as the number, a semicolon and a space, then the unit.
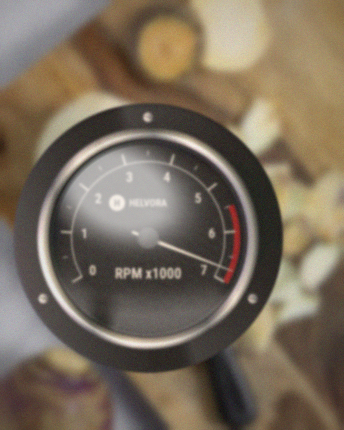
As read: 6750; rpm
